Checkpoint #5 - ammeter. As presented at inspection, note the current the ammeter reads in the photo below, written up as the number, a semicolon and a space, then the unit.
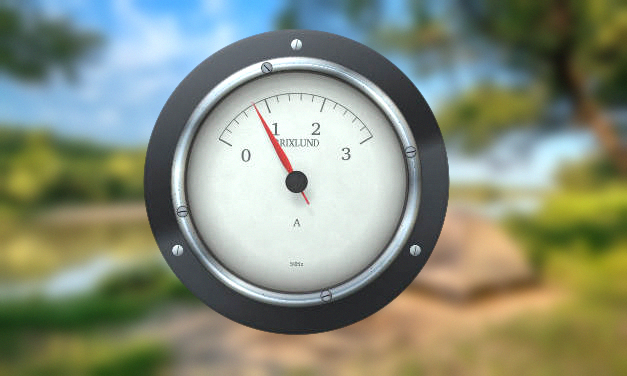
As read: 0.8; A
